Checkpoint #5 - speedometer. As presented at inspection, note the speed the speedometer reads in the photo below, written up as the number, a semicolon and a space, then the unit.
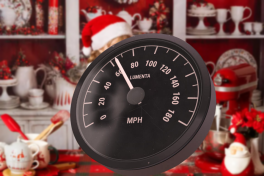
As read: 65; mph
